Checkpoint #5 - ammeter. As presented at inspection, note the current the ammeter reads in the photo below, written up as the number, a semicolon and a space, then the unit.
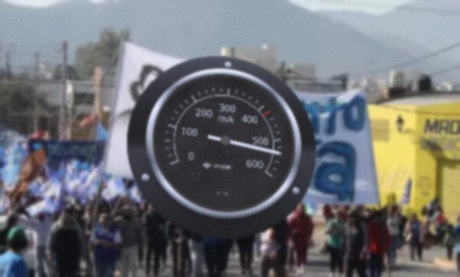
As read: 540; mA
